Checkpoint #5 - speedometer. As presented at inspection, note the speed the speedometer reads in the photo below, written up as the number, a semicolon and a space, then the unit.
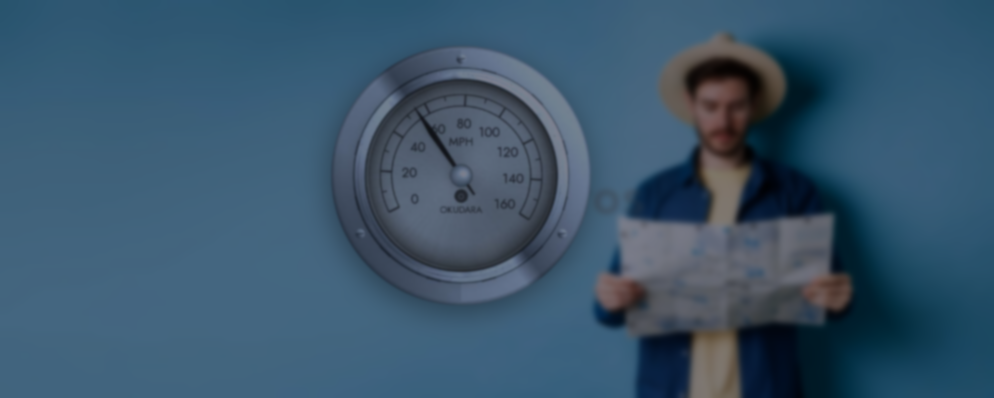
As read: 55; mph
